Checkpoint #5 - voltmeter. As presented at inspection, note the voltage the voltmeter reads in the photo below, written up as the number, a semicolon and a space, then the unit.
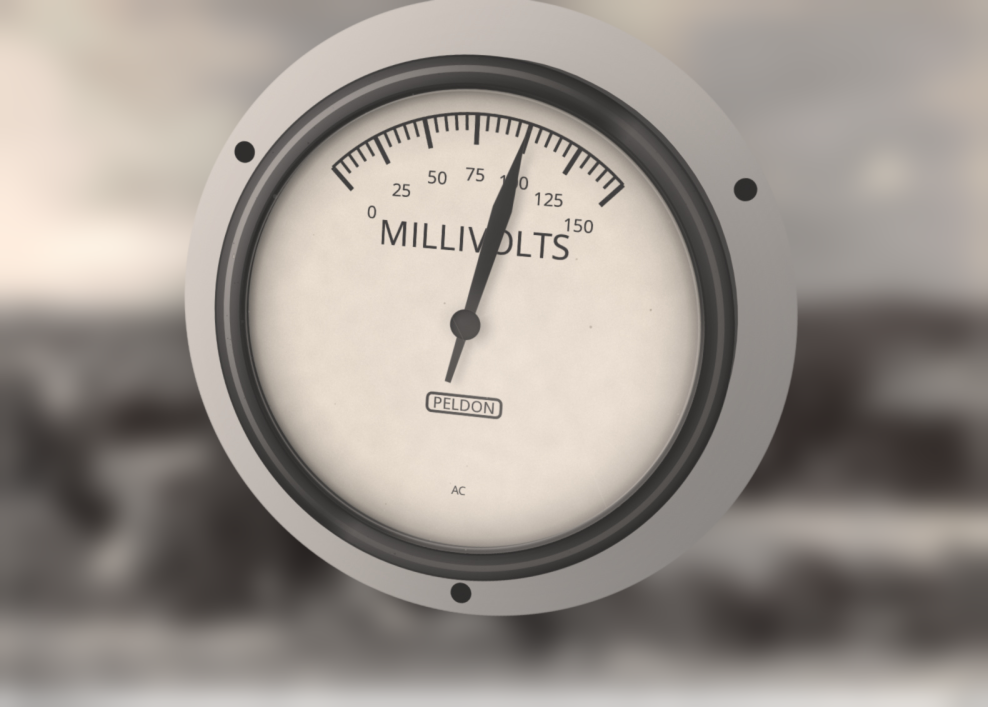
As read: 100; mV
